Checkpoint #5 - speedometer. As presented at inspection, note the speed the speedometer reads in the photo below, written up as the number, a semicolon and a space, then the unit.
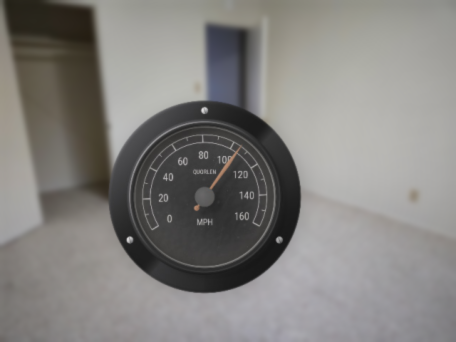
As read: 105; mph
